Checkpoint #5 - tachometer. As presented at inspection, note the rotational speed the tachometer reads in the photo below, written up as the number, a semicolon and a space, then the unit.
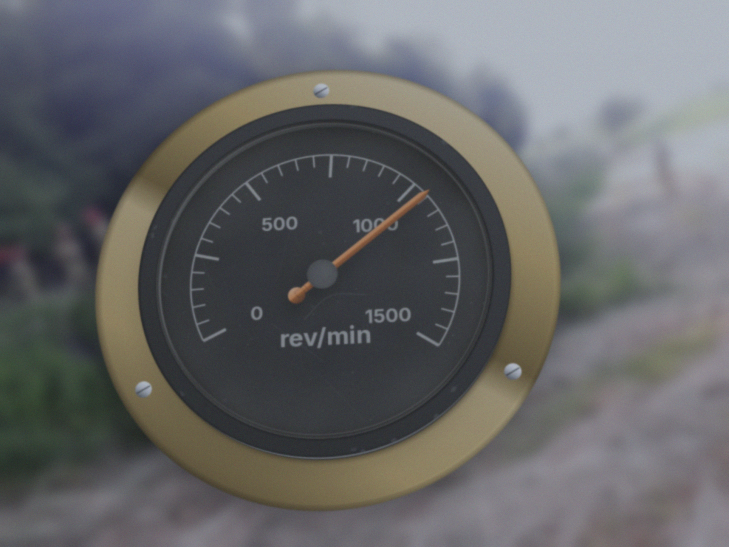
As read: 1050; rpm
